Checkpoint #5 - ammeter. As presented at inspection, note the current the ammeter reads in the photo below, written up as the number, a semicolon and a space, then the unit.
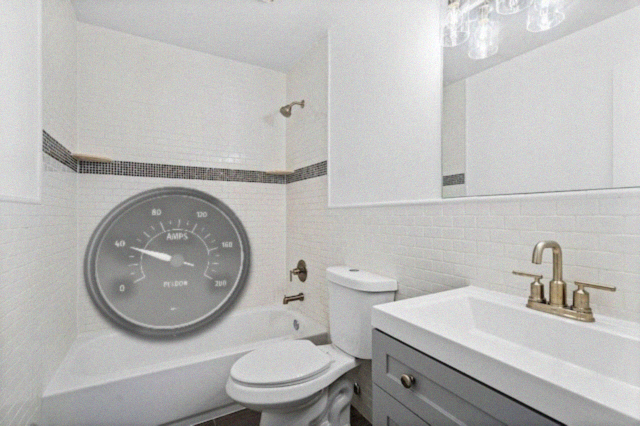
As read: 40; A
